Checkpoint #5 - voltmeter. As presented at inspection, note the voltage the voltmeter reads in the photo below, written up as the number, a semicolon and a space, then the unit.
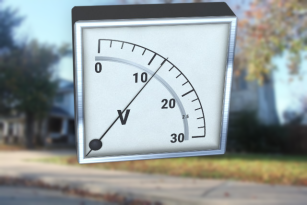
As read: 12; V
